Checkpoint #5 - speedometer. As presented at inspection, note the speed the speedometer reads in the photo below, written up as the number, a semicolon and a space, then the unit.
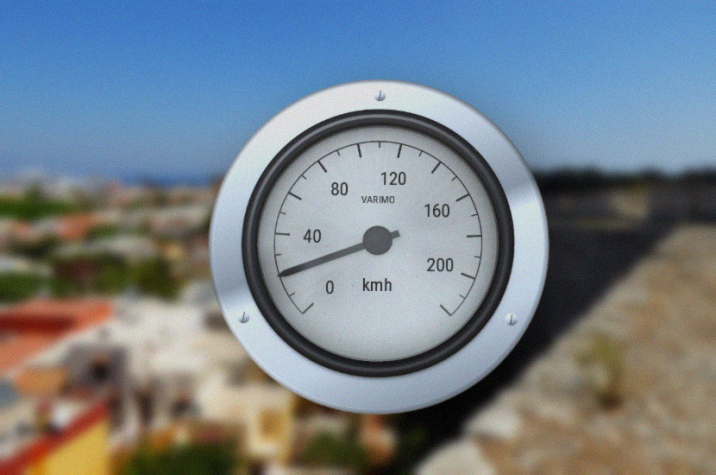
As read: 20; km/h
